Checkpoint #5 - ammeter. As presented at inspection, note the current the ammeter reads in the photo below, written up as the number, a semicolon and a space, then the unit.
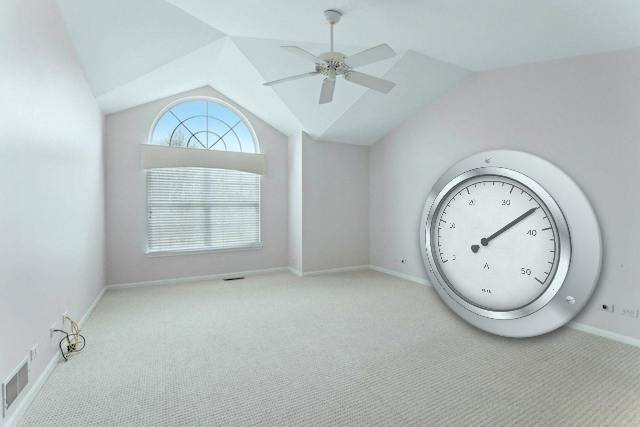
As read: 36; A
